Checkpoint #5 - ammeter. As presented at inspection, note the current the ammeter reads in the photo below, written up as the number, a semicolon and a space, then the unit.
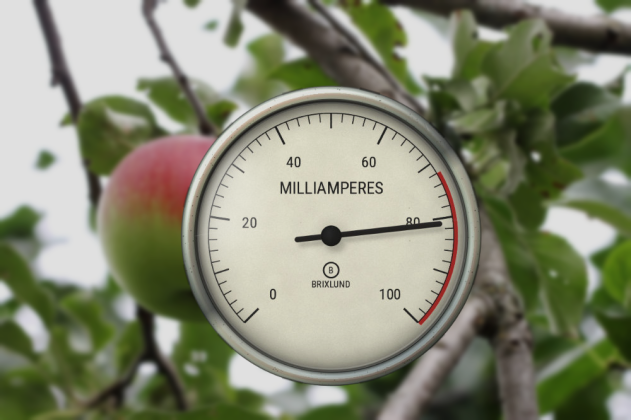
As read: 81; mA
